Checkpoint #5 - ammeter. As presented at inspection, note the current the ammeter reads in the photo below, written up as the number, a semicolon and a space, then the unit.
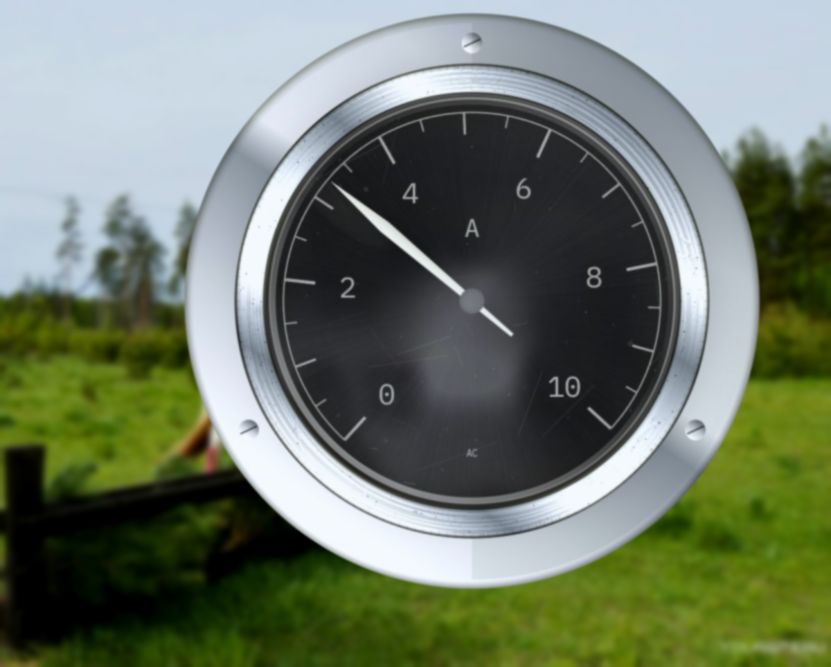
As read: 3.25; A
